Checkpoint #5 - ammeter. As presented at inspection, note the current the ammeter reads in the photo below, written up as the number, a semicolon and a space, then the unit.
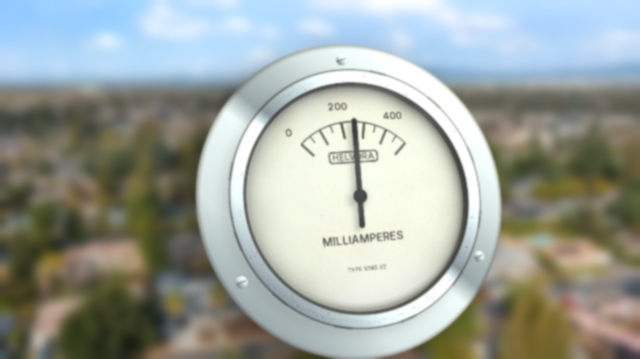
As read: 250; mA
